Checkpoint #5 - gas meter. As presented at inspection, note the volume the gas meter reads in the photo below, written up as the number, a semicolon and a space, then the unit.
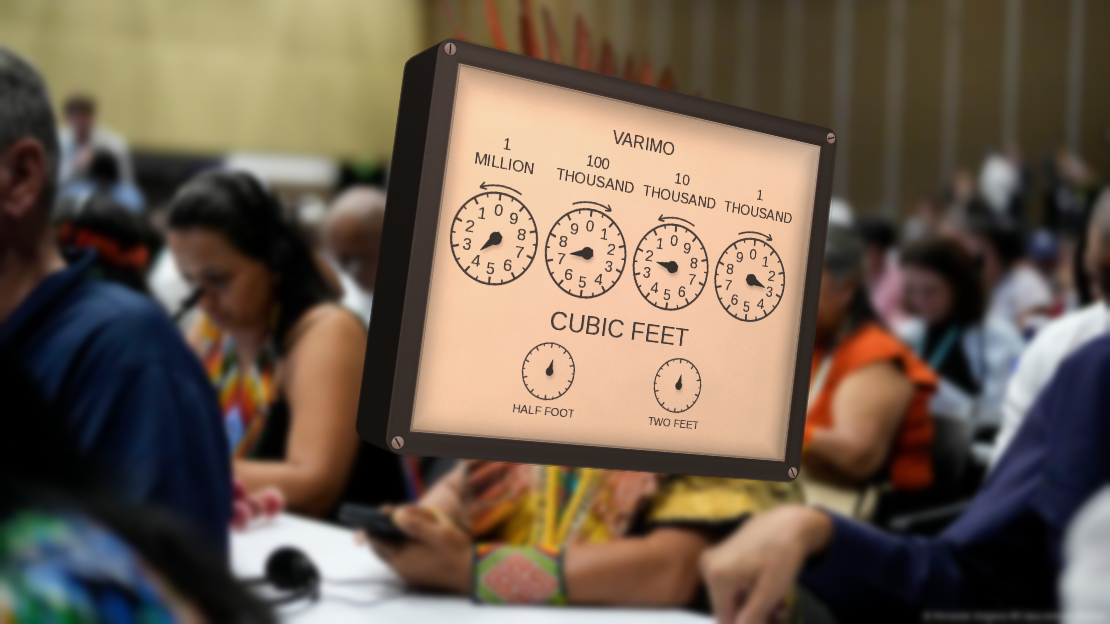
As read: 372300; ft³
